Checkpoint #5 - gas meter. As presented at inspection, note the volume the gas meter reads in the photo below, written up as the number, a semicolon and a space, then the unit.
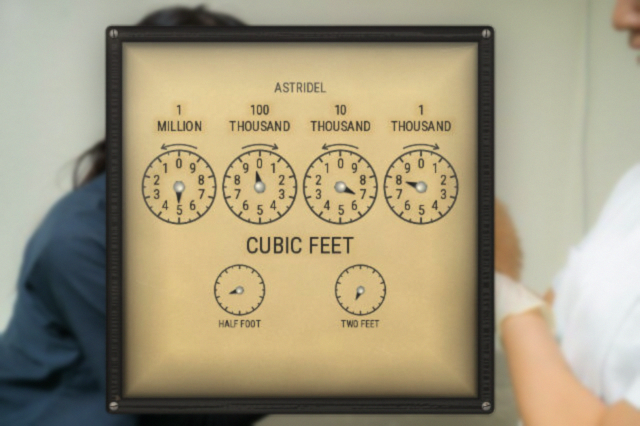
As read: 496800; ft³
